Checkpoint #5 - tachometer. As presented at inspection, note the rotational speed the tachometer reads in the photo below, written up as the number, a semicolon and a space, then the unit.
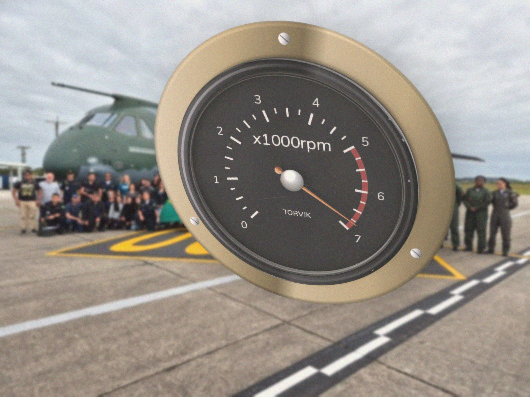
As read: 6750; rpm
